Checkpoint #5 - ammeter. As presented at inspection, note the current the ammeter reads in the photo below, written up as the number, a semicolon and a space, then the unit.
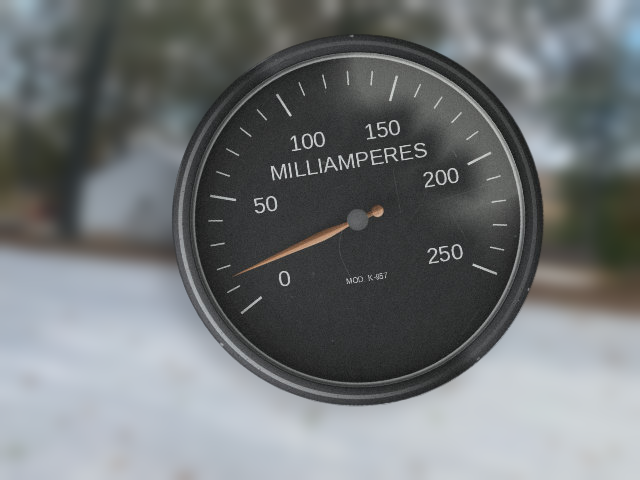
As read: 15; mA
